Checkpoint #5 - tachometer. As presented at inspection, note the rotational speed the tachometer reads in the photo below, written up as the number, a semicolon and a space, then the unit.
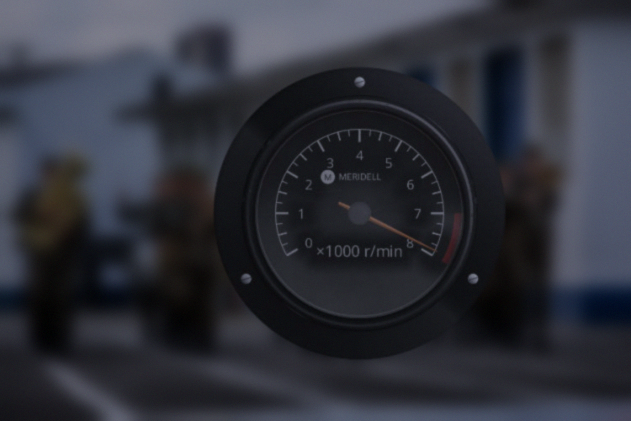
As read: 7875; rpm
